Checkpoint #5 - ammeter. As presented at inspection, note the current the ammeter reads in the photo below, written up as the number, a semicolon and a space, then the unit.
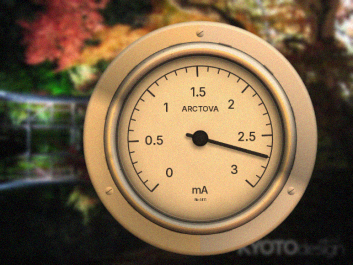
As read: 2.7; mA
